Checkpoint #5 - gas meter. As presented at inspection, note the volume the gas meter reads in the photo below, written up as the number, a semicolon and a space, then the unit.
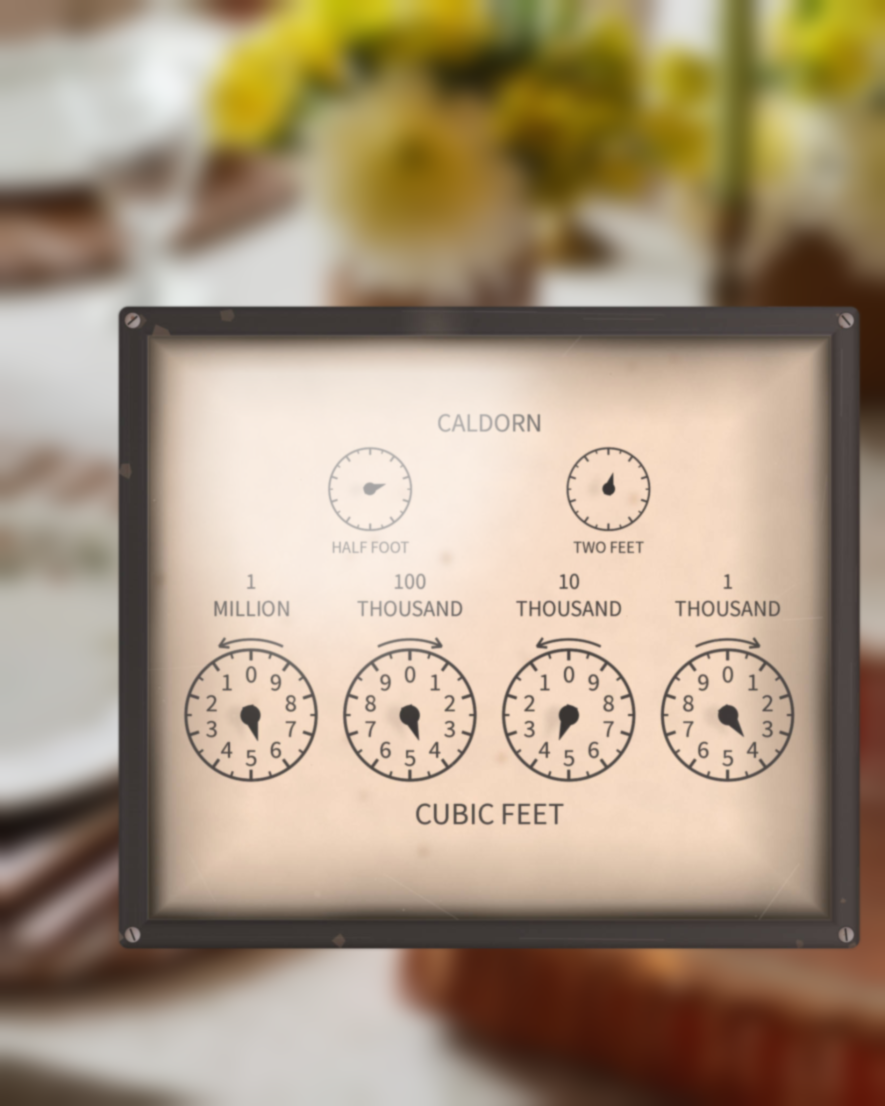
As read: 544400; ft³
